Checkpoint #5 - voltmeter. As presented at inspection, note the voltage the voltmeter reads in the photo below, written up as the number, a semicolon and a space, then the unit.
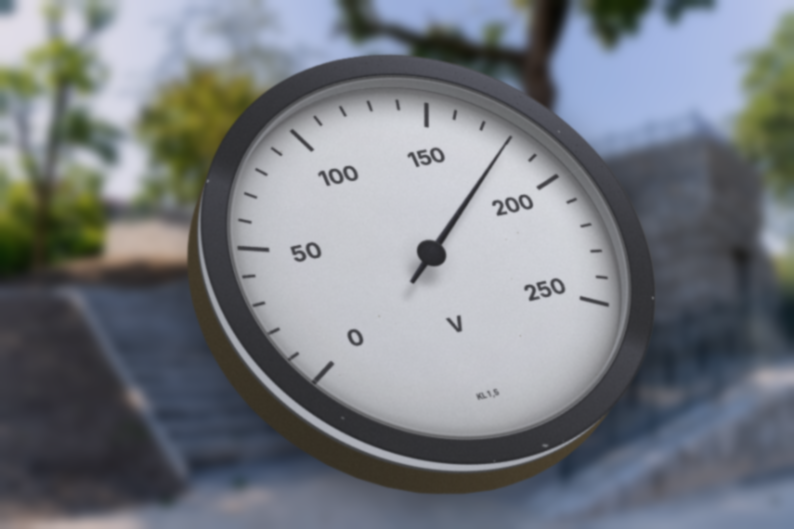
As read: 180; V
